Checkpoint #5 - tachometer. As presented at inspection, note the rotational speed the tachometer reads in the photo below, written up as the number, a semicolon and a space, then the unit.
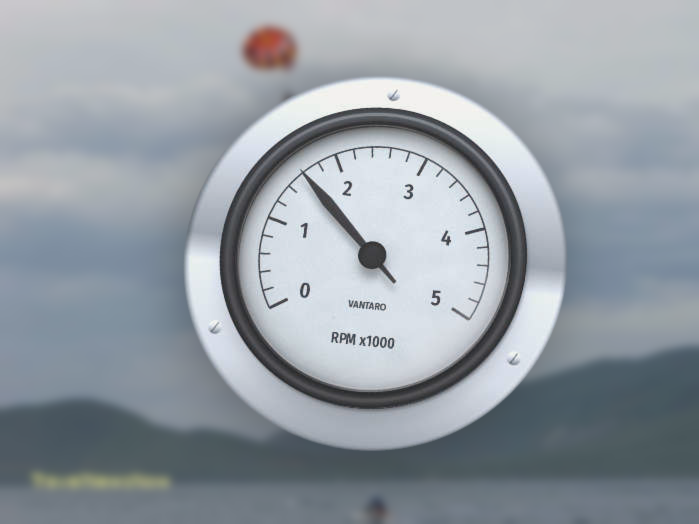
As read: 1600; rpm
